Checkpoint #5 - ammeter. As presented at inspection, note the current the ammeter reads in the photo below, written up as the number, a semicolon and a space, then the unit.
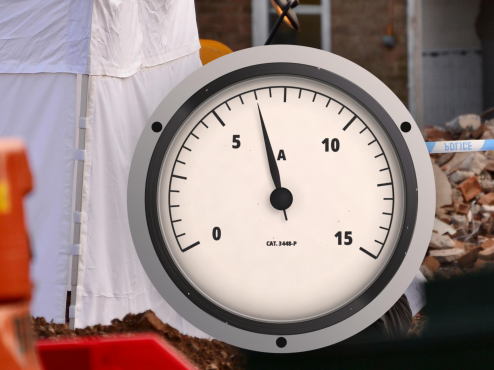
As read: 6.5; A
